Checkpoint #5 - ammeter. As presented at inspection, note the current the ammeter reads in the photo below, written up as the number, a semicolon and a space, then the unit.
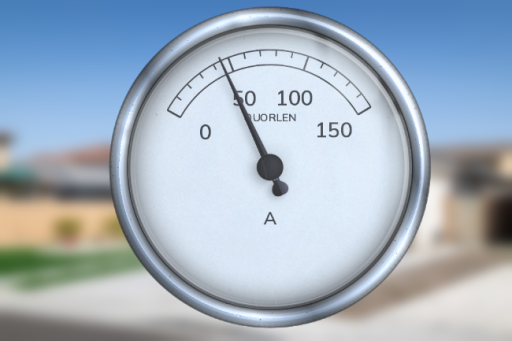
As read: 45; A
